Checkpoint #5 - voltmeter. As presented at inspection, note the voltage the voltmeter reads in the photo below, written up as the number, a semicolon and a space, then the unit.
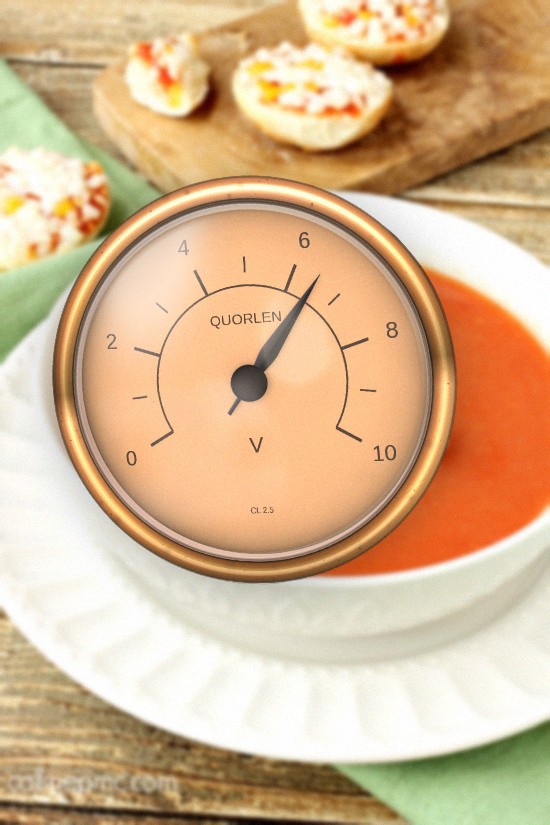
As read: 6.5; V
